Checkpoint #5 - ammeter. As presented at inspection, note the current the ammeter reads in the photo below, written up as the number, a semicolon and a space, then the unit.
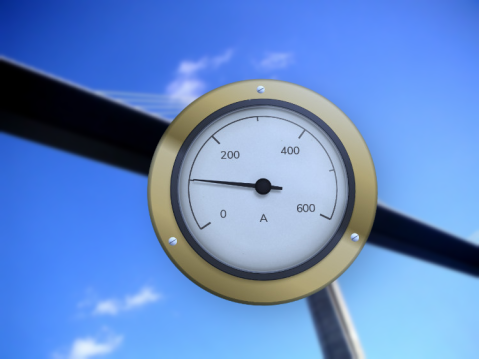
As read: 100; A
